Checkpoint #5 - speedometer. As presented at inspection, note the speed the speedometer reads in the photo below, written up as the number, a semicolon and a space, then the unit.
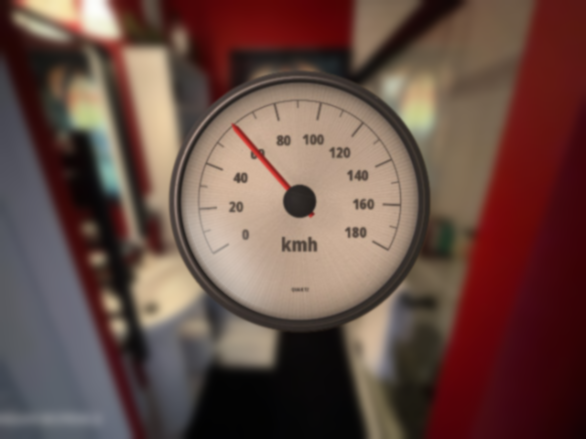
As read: 60; km/h
